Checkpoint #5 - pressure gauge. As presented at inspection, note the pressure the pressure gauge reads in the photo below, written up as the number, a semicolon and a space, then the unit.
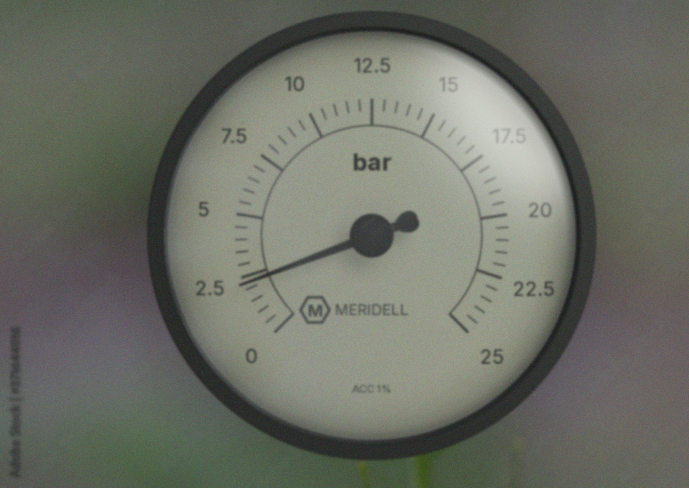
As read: 2.25; bar
